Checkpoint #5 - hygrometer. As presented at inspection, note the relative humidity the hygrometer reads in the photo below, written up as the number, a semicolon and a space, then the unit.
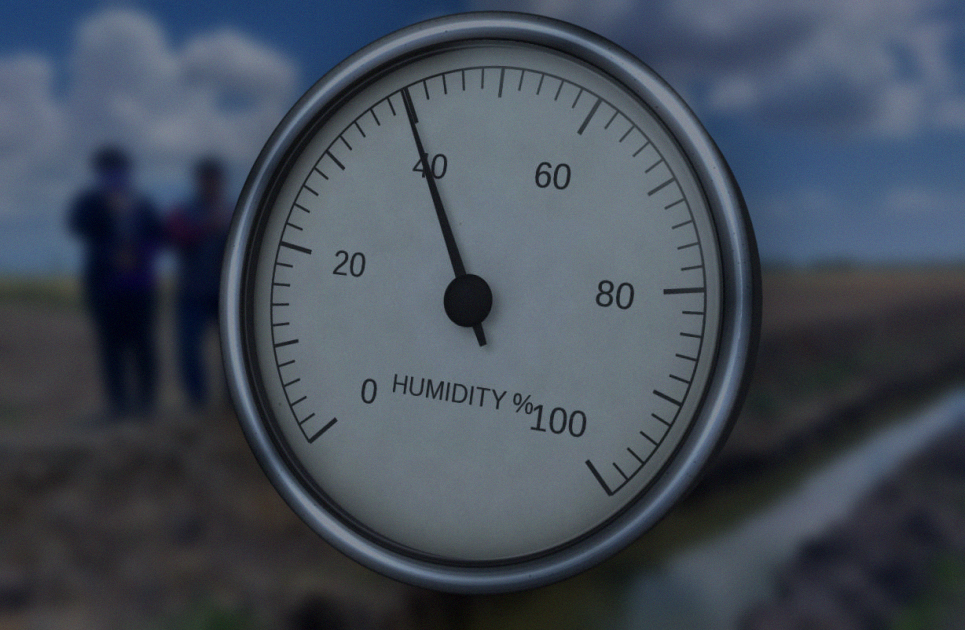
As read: 40; %
